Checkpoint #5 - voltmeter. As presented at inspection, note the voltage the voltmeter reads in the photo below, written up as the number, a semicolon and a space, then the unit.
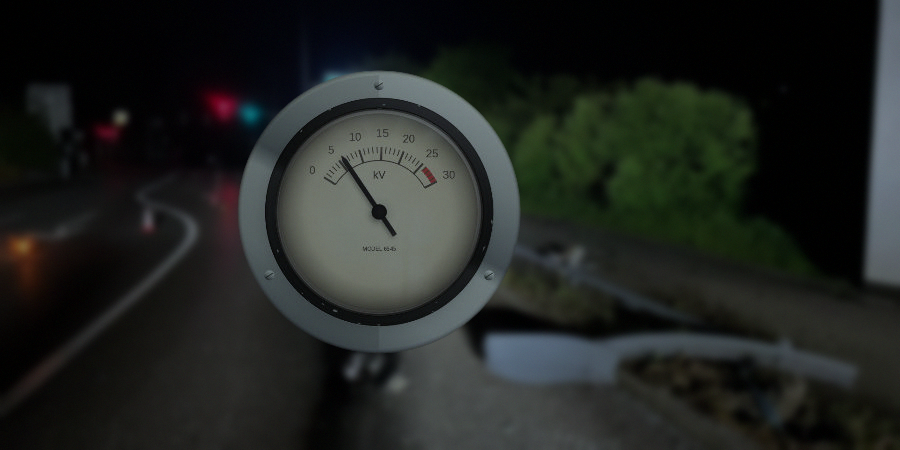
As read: 6; kV
